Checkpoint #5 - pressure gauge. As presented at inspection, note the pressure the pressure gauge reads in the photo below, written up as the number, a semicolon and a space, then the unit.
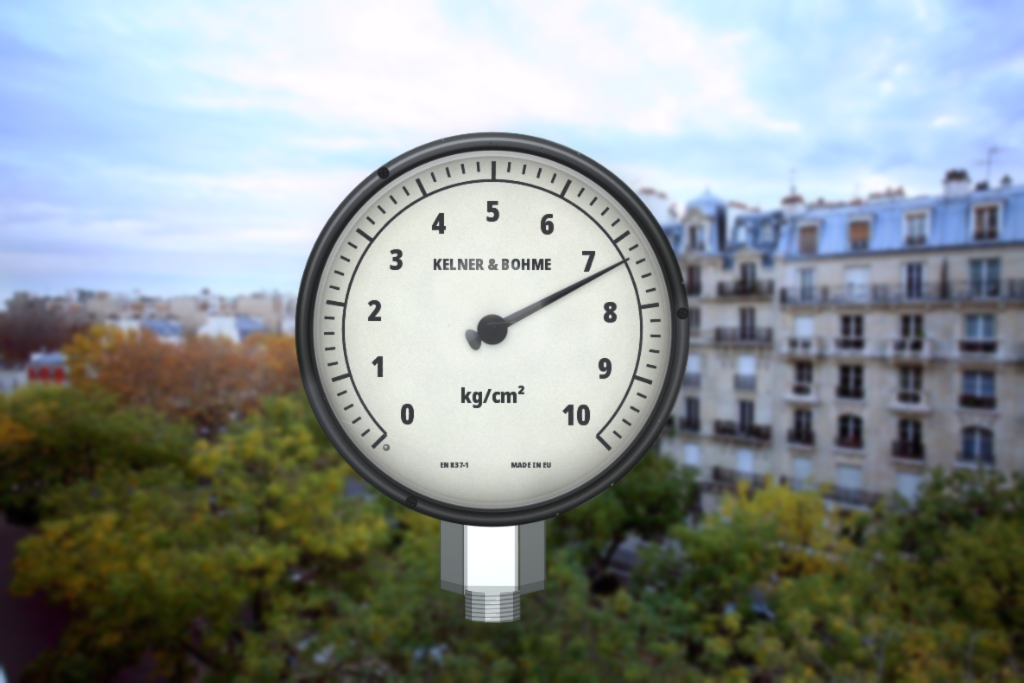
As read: 7.3; kg/cm²
